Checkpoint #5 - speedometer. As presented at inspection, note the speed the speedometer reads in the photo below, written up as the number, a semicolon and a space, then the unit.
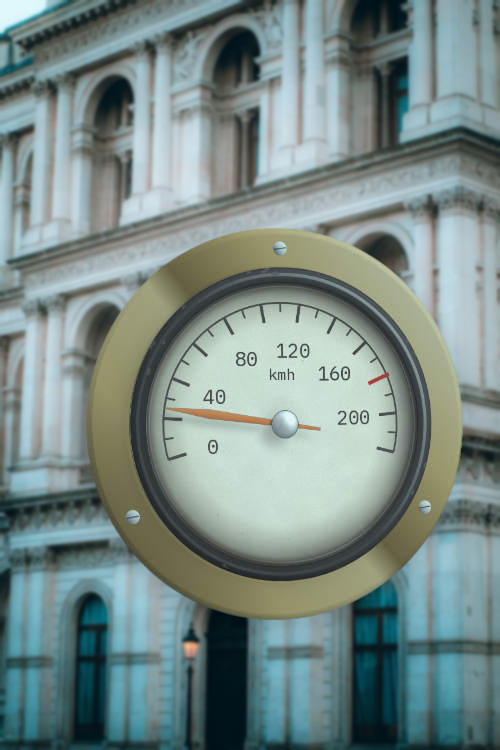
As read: 25; km/h
